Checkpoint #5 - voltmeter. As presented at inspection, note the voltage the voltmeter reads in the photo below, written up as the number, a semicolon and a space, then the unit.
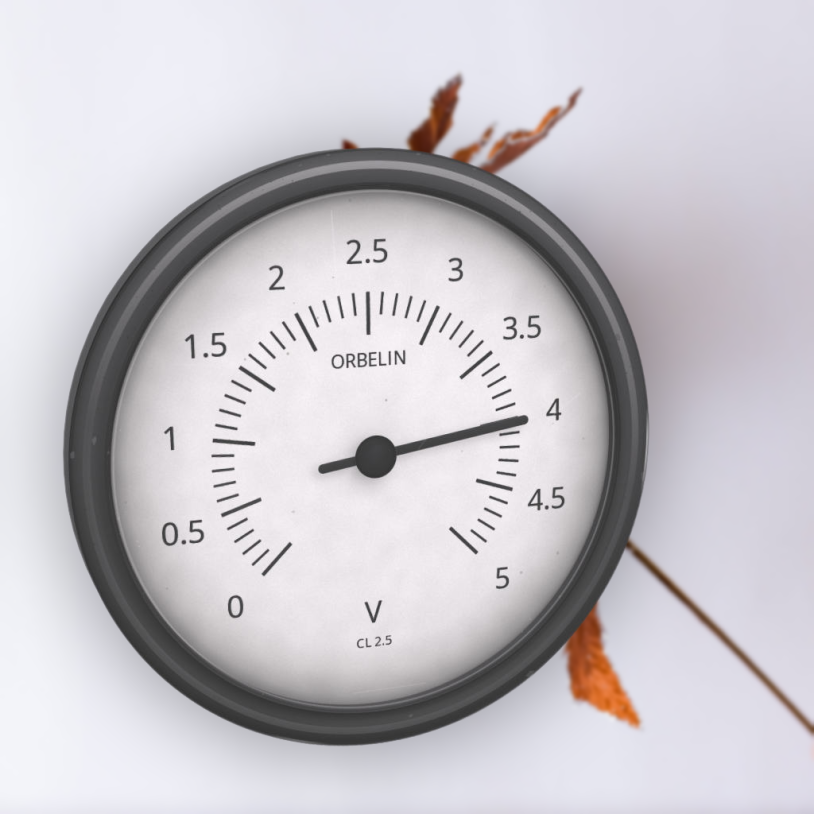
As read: 4; V
